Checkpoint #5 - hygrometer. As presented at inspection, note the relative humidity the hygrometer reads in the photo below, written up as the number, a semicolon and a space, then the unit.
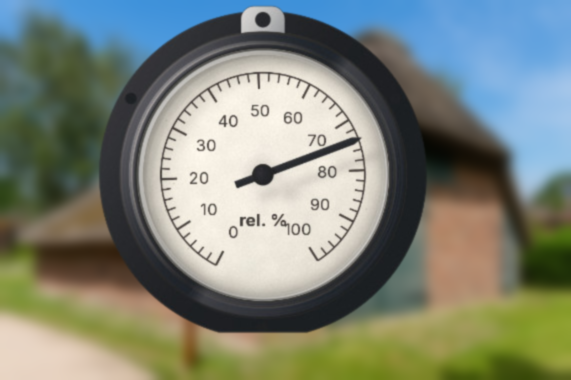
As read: 74; %
